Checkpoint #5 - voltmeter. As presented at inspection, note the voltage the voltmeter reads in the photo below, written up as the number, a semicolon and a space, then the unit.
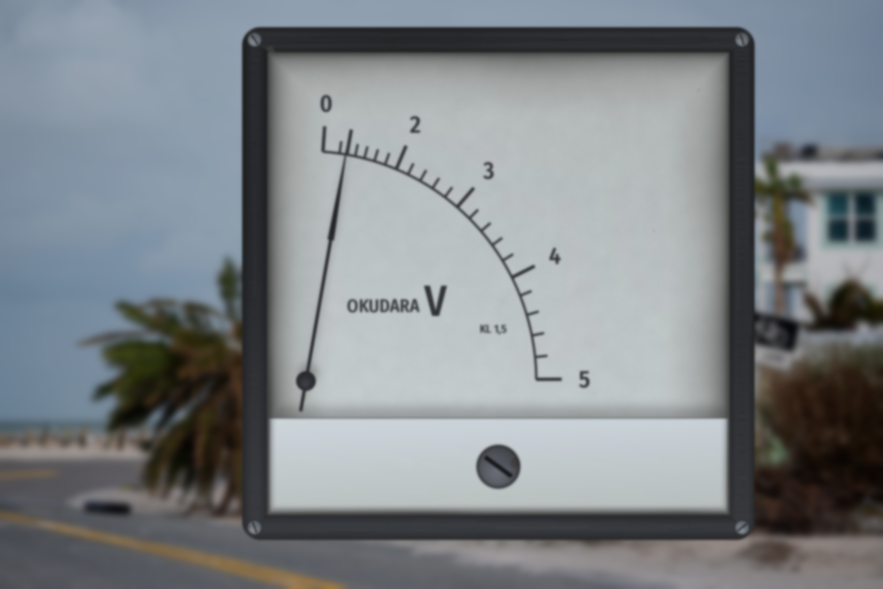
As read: 1; V
